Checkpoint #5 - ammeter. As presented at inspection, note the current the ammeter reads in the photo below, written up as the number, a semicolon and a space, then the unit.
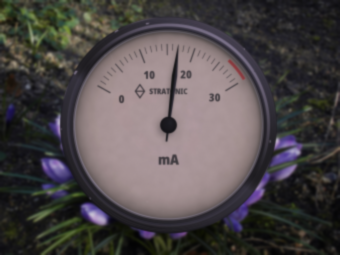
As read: 17; mA
